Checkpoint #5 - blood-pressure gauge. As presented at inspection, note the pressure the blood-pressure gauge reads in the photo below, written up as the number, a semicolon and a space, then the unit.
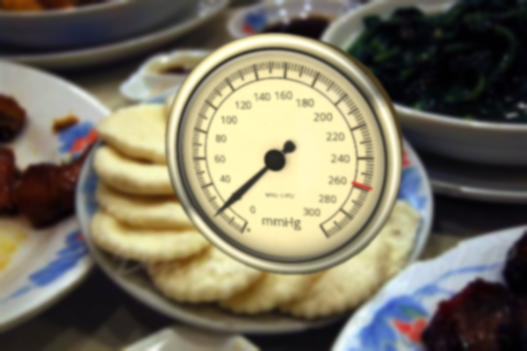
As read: 20; mmHg
